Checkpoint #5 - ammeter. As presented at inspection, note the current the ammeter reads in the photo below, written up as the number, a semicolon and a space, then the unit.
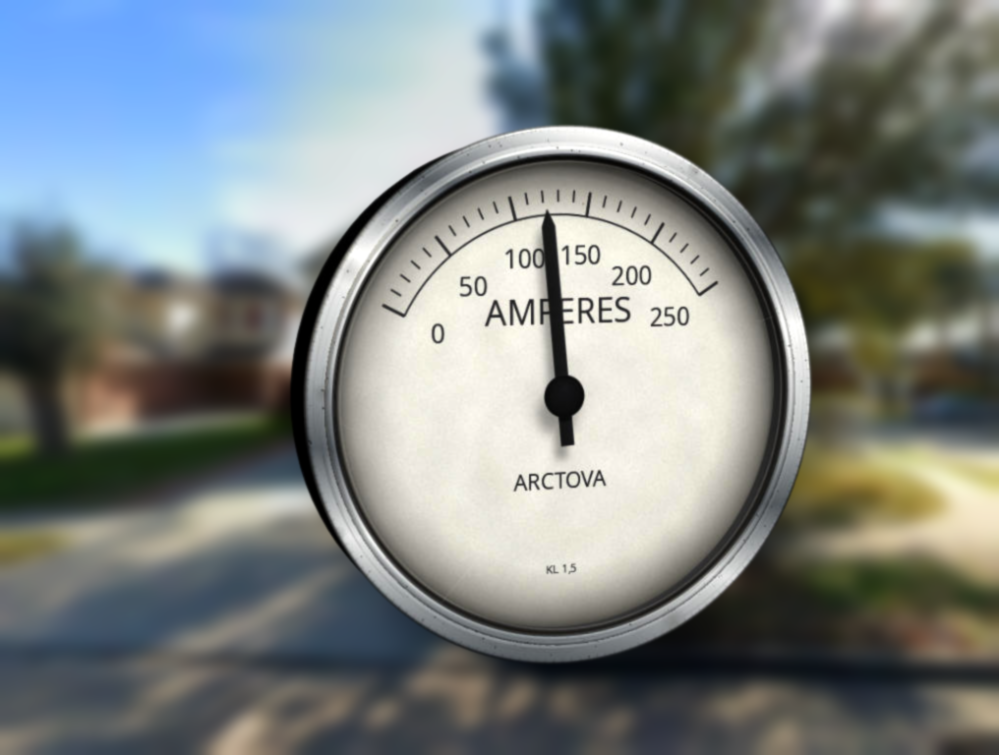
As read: 120; A
